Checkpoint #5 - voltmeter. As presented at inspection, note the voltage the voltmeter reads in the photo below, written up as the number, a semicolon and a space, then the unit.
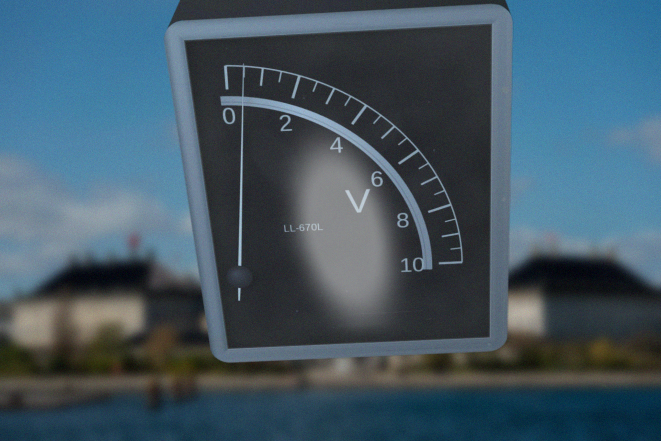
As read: 0.5; V
